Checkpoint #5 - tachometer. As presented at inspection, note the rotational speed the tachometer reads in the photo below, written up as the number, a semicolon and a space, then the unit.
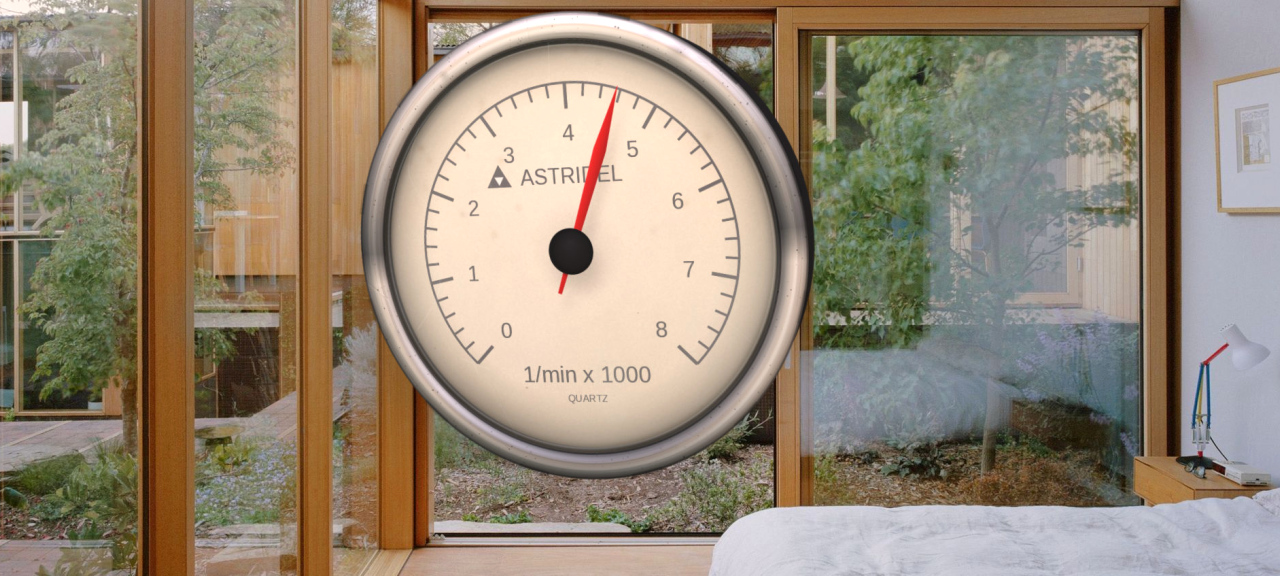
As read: 4600; rpm
